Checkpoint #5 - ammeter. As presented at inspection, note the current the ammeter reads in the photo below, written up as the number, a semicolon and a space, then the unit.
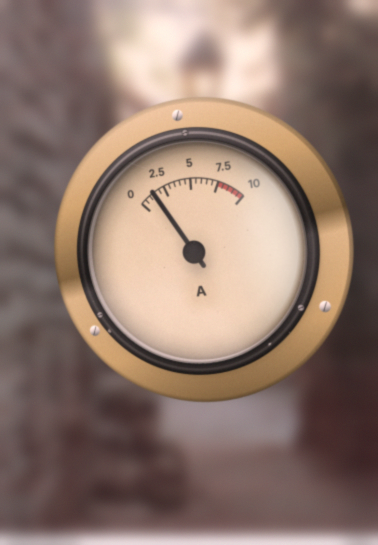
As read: 1.5; A
